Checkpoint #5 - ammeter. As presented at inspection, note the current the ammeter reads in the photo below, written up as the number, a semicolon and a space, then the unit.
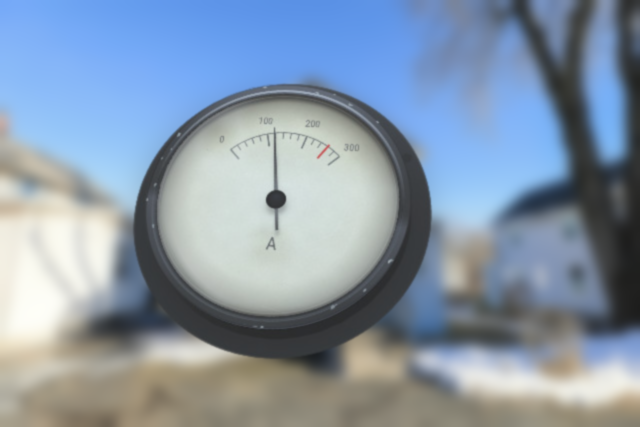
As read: 120; A
